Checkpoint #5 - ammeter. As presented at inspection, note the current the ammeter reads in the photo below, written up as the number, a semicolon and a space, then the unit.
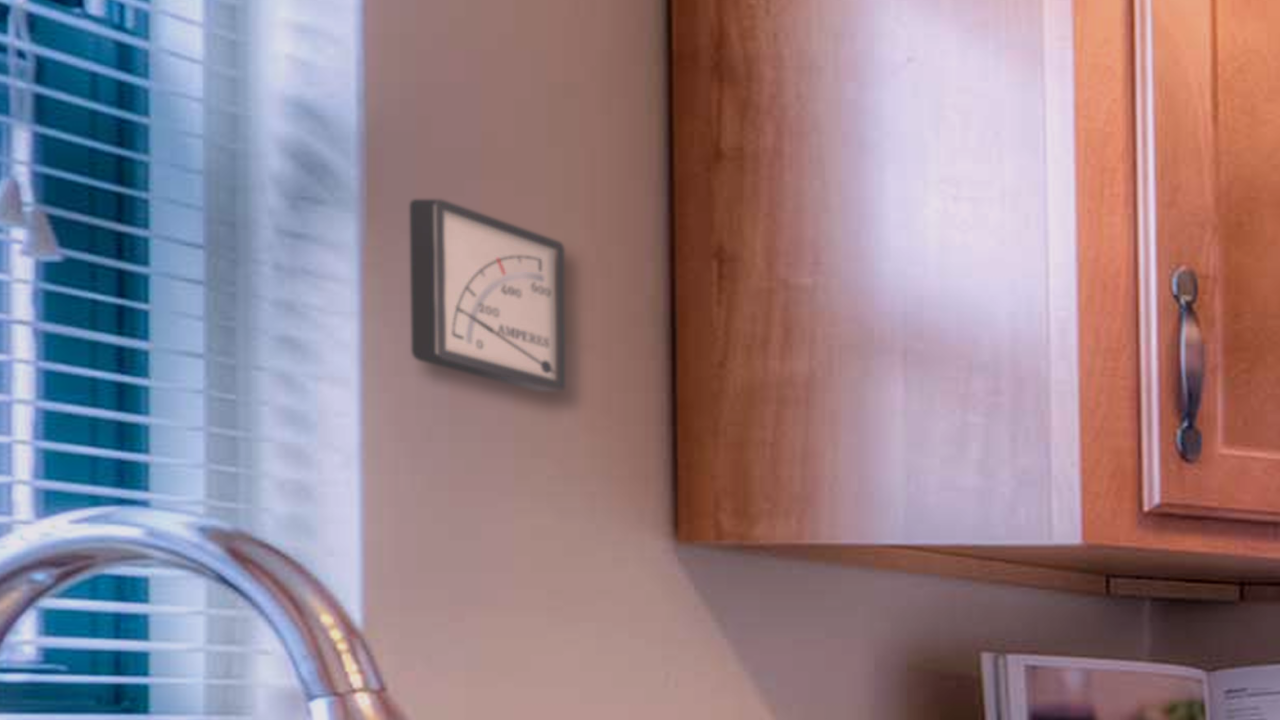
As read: 100; A
